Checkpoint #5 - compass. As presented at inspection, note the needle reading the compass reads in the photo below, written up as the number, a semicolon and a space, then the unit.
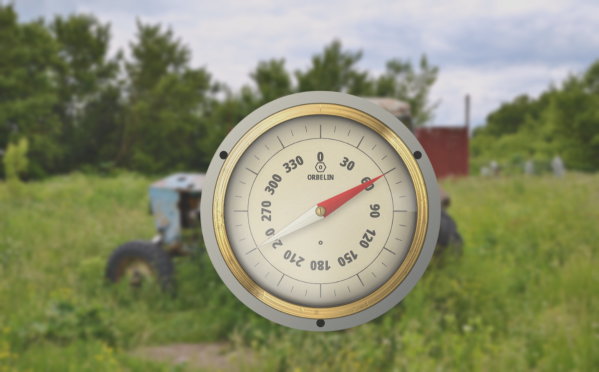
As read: 60; °
